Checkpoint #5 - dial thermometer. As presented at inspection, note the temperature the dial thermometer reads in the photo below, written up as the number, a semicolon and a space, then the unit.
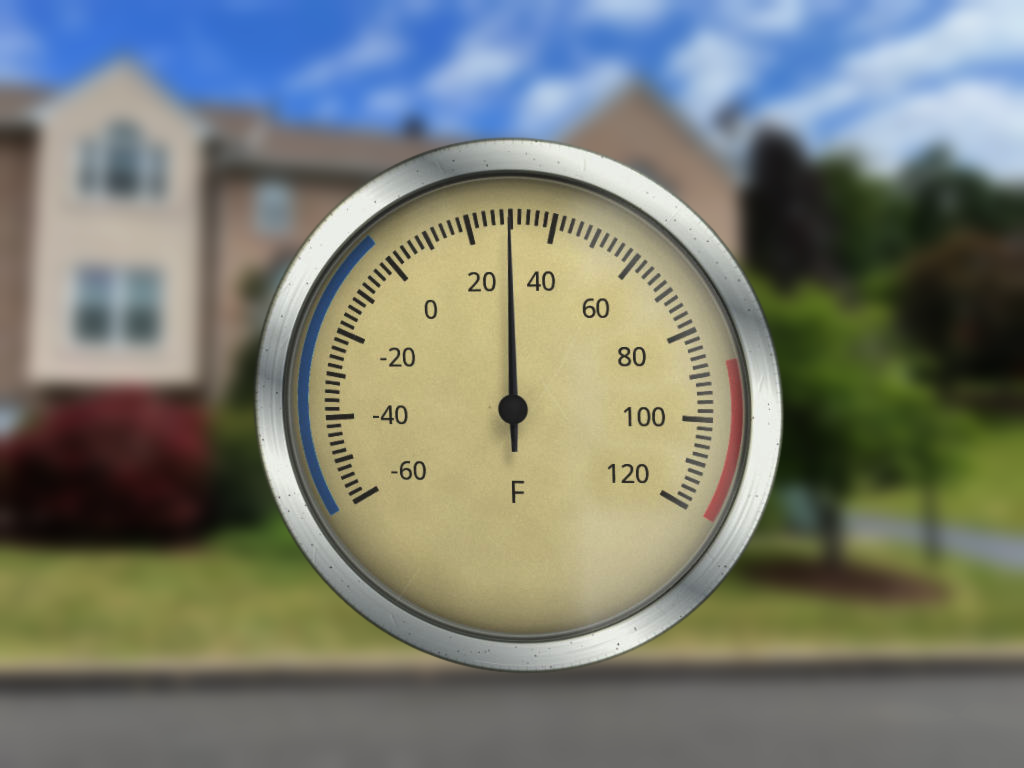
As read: 30; °F
